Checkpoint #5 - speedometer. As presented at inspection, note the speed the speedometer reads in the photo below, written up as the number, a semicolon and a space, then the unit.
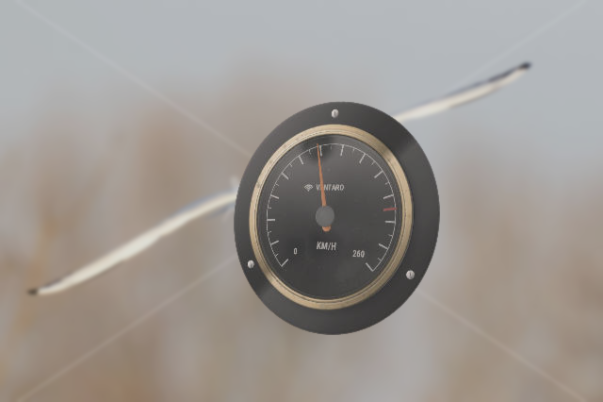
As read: 120; km/h
